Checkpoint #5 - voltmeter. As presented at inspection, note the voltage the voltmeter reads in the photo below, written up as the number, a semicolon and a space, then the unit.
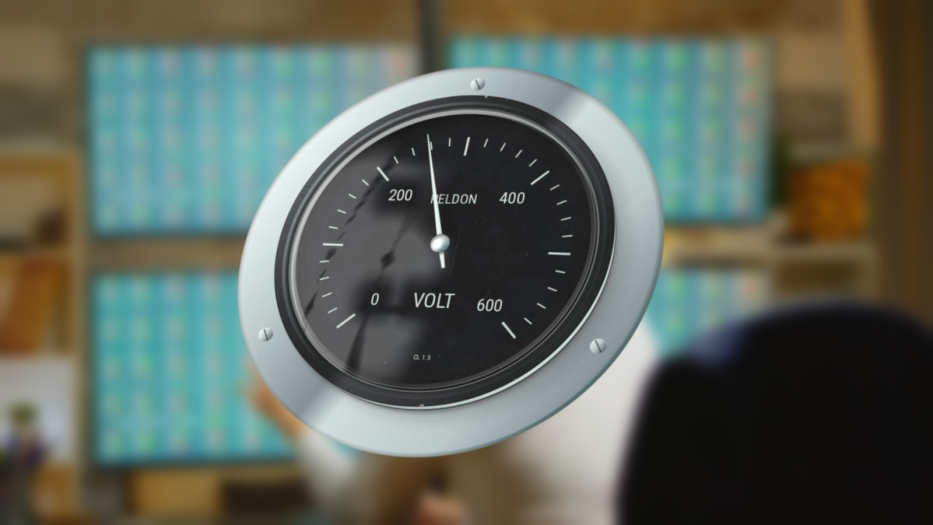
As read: 260; V
